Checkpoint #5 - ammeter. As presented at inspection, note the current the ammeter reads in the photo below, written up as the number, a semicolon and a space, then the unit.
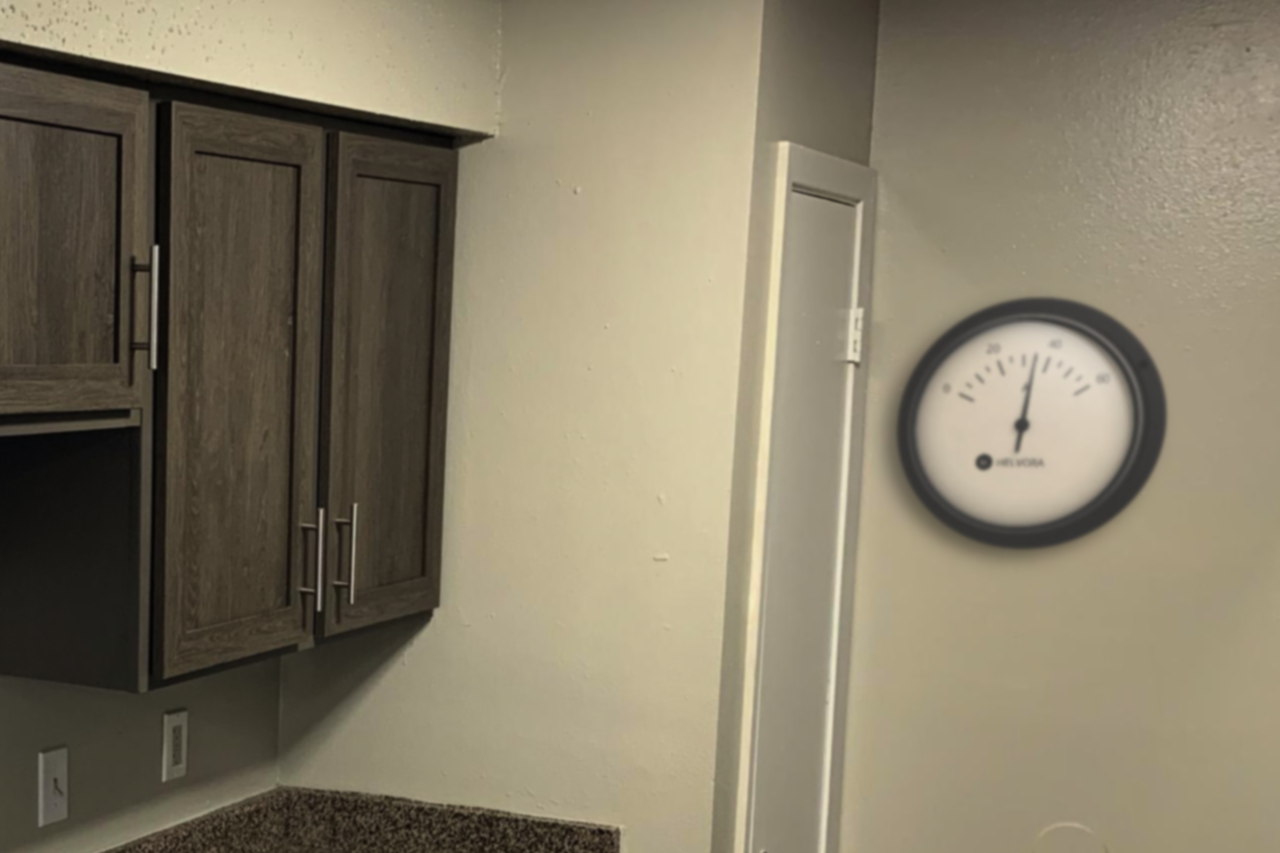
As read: 35; A
